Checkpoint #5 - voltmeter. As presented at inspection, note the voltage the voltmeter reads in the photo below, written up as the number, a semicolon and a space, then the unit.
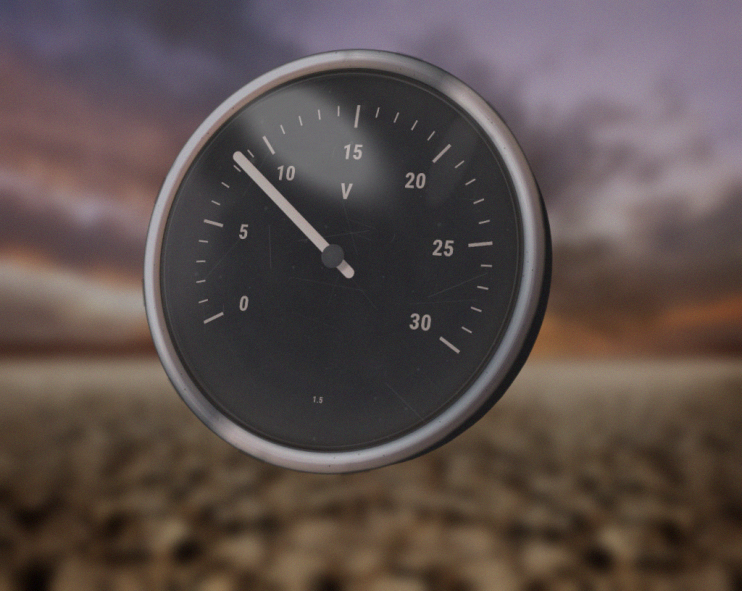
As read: 8.5; V
